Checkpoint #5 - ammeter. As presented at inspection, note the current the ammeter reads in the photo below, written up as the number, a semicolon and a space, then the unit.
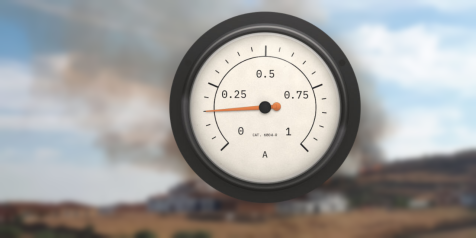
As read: 0.15; A
